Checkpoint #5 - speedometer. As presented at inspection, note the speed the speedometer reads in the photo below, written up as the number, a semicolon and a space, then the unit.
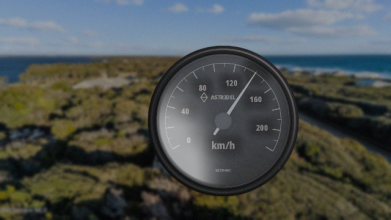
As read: 140; km/h
